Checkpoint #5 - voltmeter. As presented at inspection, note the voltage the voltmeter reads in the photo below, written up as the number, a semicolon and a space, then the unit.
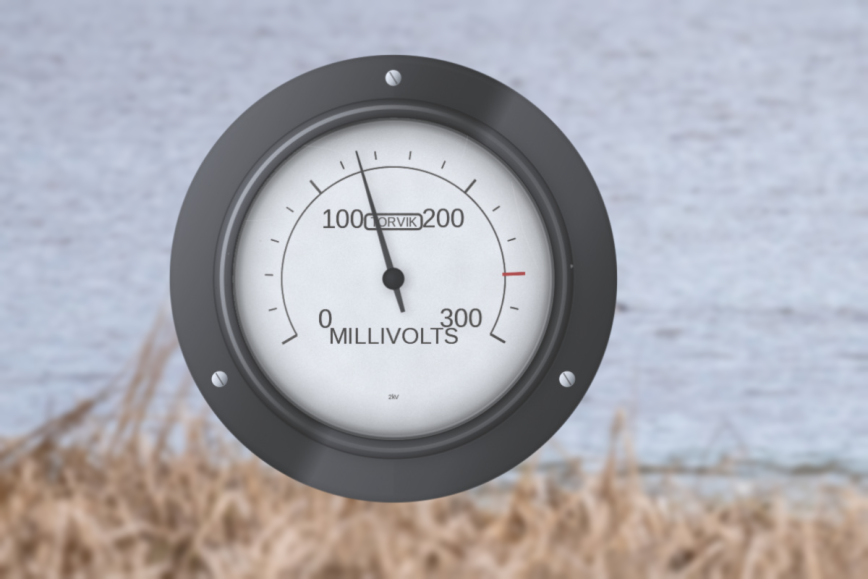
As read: 130; mV
